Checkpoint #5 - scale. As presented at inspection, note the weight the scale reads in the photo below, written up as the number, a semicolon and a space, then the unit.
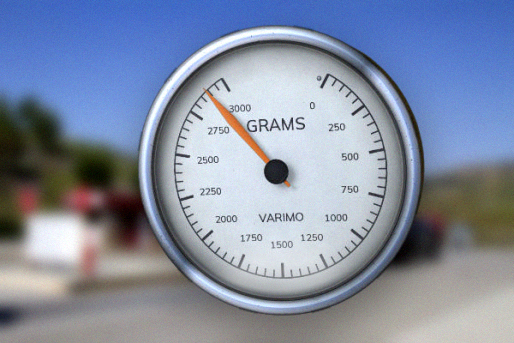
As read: 2900; g
